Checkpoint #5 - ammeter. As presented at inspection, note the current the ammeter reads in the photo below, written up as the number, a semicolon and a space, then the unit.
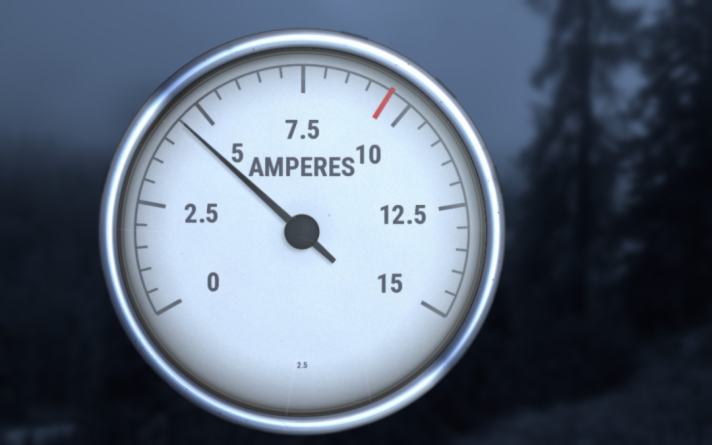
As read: 4.5; A
